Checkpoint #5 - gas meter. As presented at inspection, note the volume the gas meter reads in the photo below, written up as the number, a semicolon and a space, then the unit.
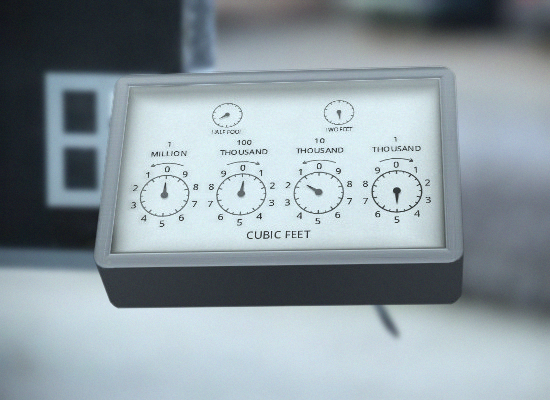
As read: 1500; ft³
